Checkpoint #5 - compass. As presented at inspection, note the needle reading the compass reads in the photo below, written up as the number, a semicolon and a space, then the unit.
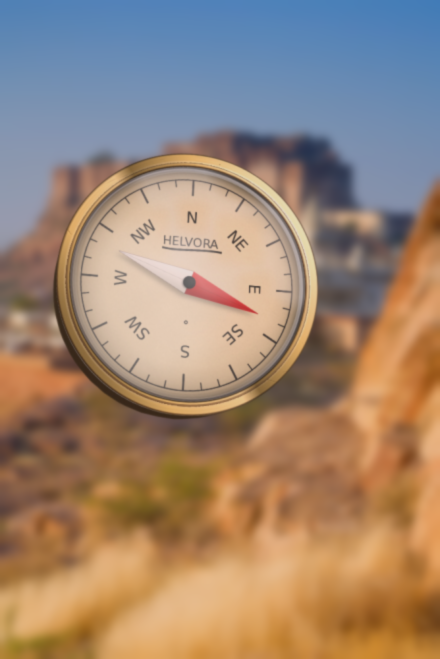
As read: 110; °
